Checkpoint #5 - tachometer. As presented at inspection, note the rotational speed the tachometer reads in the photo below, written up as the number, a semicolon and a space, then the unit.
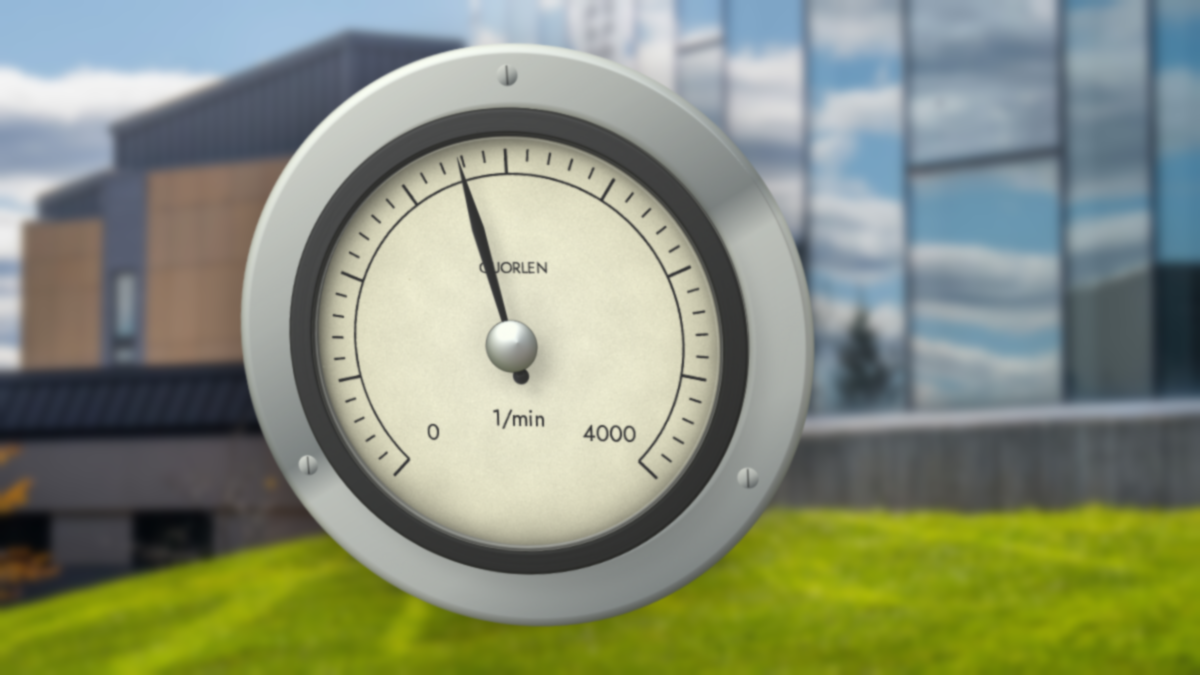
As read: 1800; rpm
